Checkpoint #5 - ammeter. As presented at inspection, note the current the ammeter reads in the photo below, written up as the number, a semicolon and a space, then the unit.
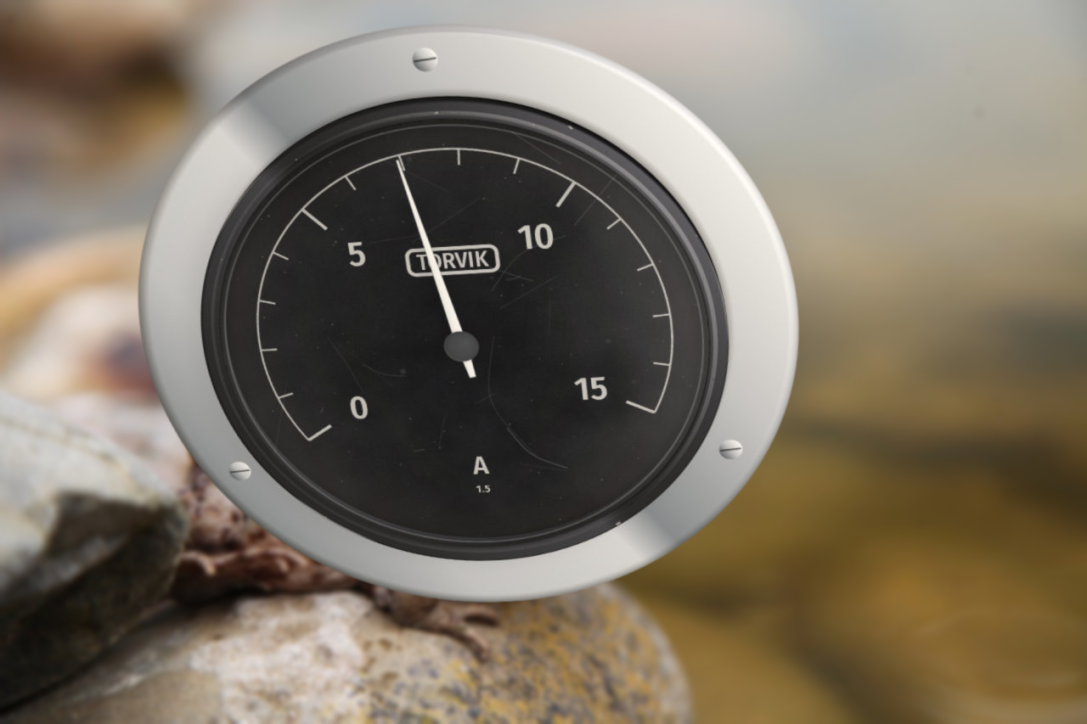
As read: 7; A
